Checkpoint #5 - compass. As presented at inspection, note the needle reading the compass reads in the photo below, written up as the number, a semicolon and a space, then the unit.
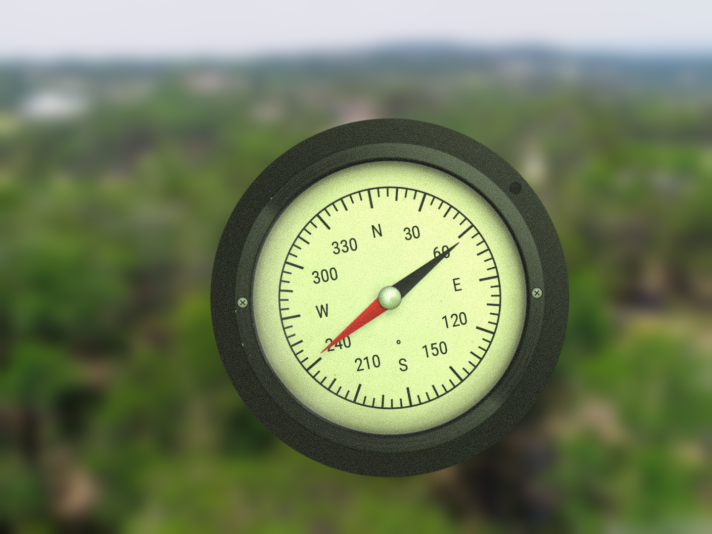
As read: 242.5; °
